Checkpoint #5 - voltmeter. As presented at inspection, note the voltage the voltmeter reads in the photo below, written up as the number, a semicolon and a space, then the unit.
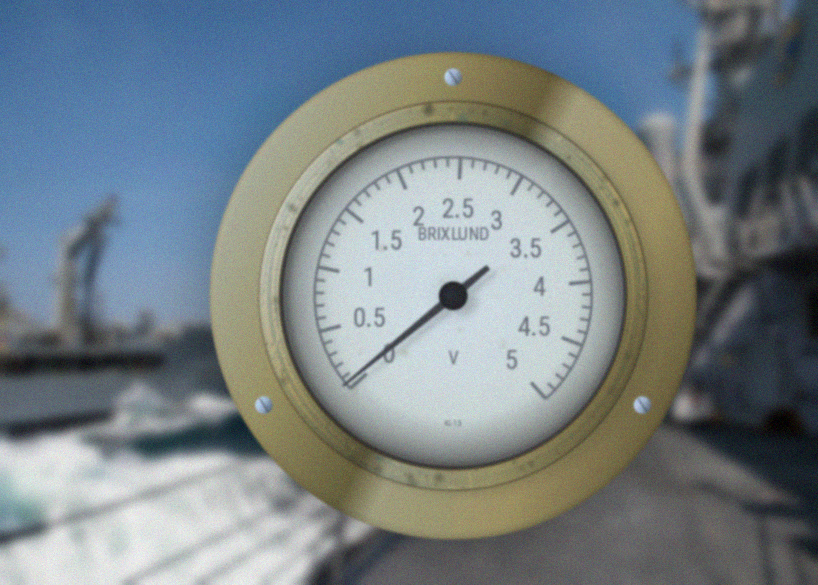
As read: 0.05; V
